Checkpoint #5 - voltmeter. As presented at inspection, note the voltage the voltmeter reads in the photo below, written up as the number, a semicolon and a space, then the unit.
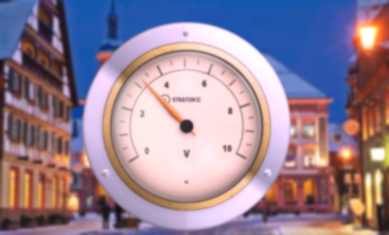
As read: 3.25; V
